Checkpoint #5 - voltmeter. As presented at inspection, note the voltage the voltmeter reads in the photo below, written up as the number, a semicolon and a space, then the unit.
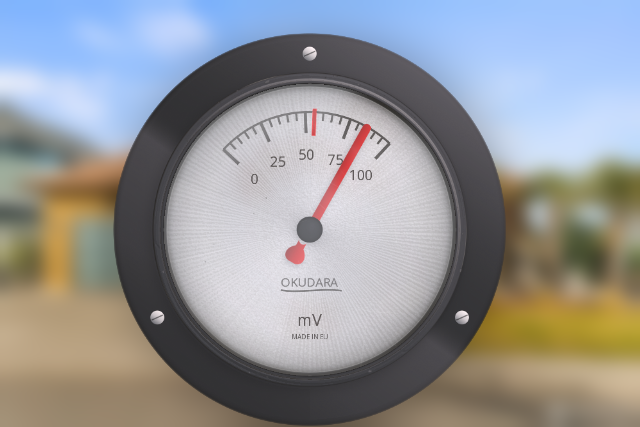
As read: 85; mV
